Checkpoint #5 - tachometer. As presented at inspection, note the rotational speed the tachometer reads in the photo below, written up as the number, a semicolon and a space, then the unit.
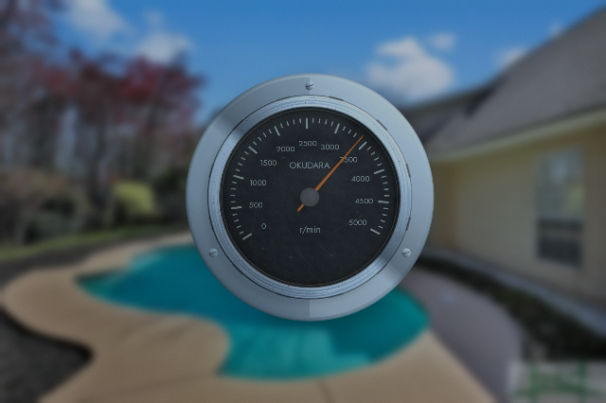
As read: 3400; rpm
